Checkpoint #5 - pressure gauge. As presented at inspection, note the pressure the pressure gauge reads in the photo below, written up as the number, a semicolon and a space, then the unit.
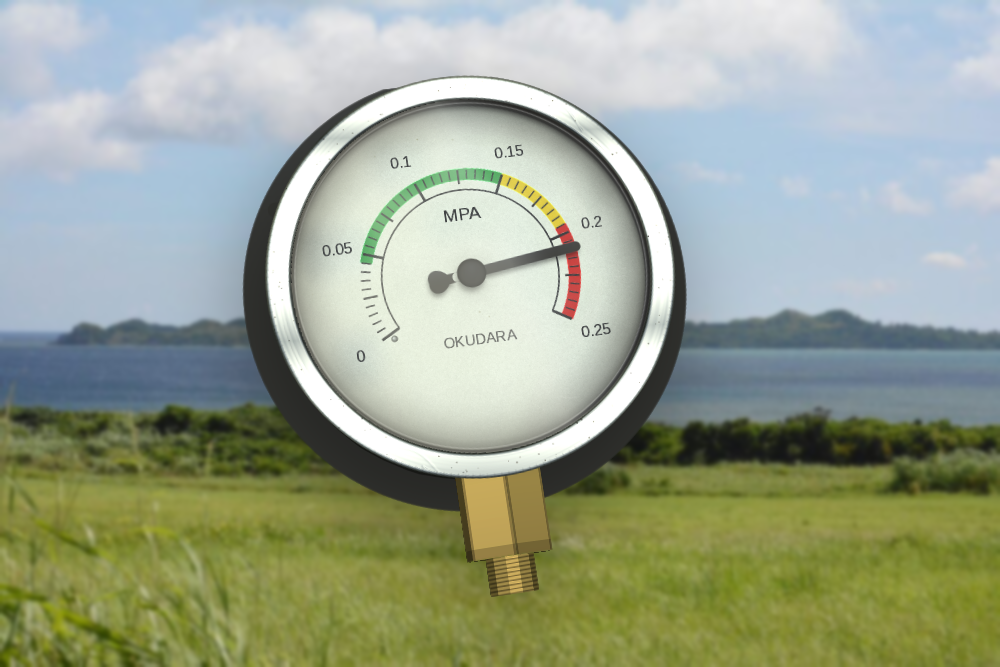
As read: 0.21; MPa
